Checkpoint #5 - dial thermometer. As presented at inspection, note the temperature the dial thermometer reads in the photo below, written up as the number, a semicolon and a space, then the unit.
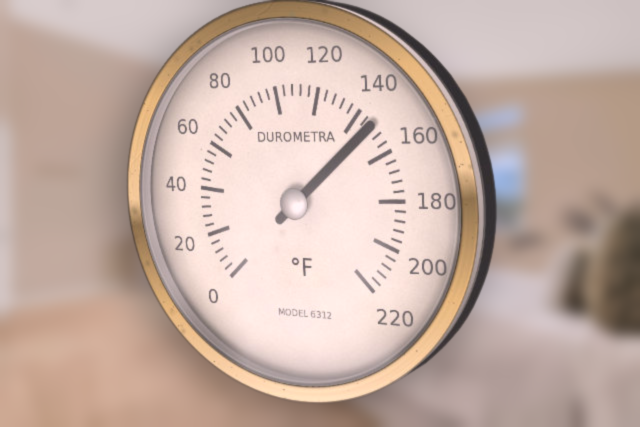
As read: 148; °F
